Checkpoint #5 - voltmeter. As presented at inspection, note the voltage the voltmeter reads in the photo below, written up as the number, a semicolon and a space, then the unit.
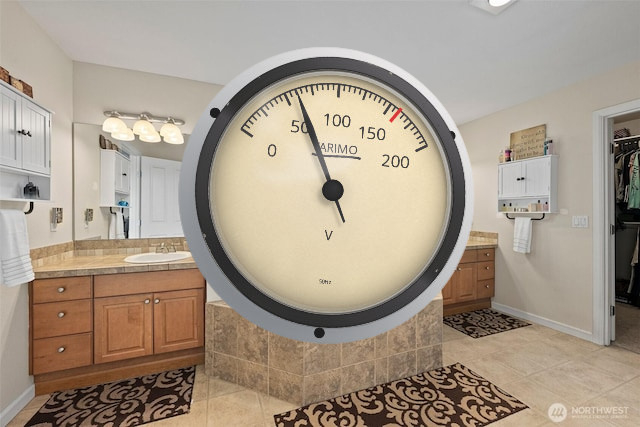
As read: 60; V
